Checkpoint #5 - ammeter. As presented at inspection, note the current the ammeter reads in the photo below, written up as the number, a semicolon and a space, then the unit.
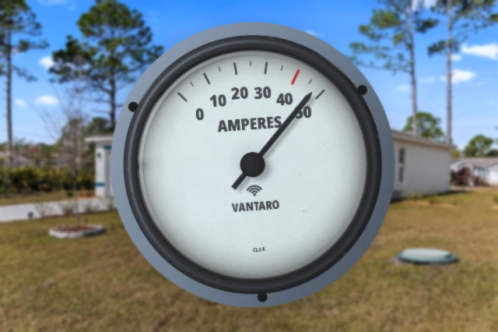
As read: 47.5; A
